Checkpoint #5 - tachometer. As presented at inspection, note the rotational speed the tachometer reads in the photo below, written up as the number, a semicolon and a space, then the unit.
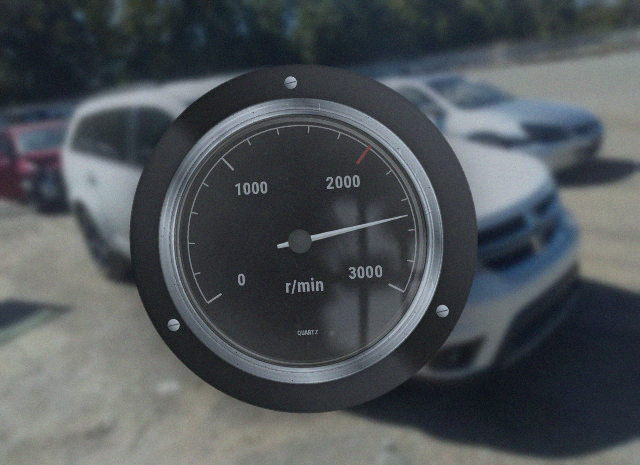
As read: 2500; rpm
